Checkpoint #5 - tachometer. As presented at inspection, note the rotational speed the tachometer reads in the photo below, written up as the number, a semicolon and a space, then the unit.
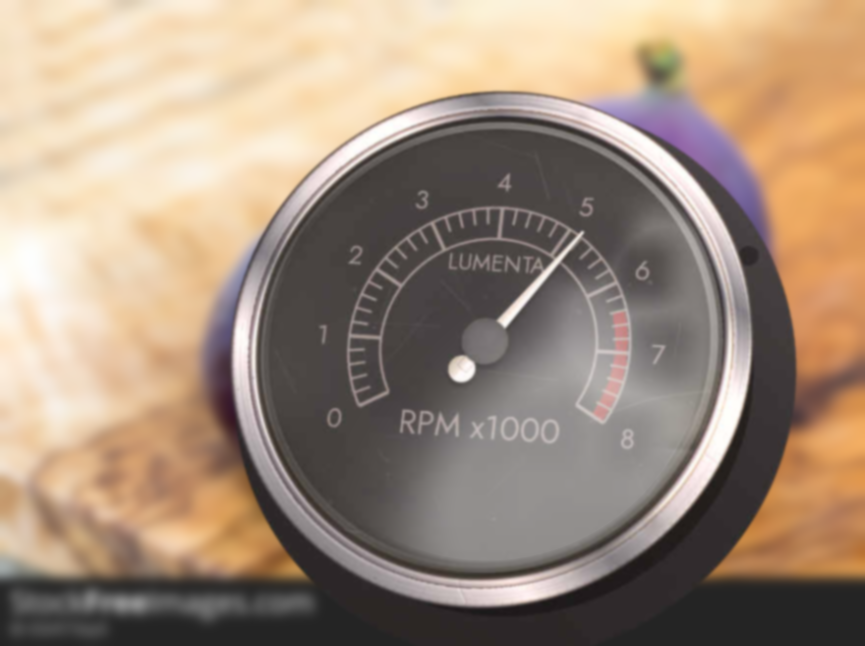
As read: 5200; rpm
